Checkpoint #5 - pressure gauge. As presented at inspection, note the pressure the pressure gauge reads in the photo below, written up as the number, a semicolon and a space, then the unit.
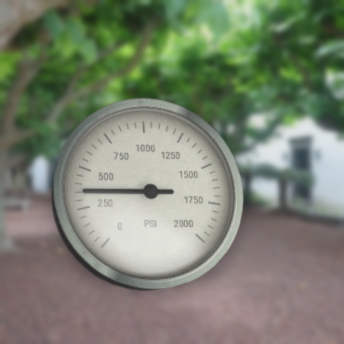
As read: 350; psi
